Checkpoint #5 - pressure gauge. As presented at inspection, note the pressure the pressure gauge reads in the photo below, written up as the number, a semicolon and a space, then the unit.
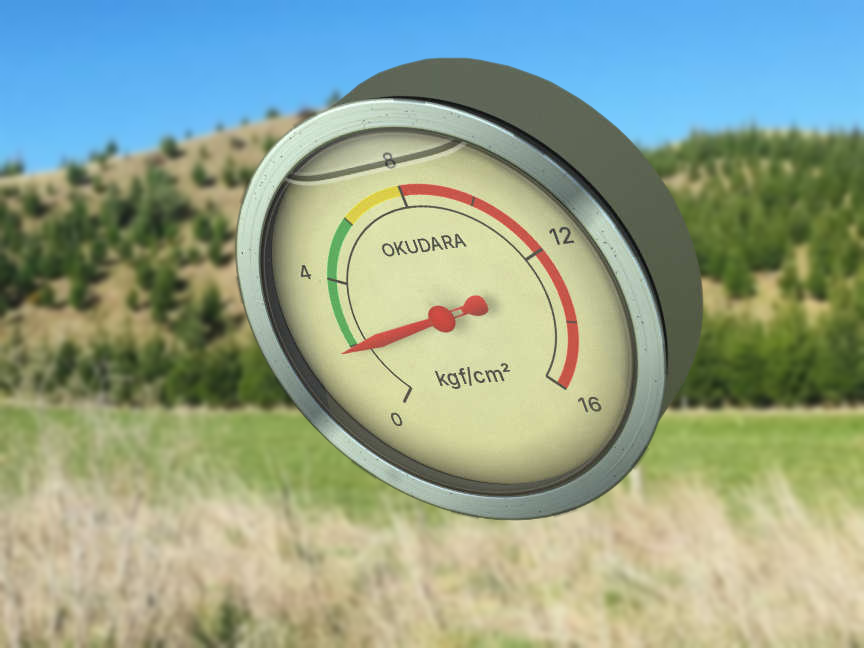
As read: 2; kg/cm²
